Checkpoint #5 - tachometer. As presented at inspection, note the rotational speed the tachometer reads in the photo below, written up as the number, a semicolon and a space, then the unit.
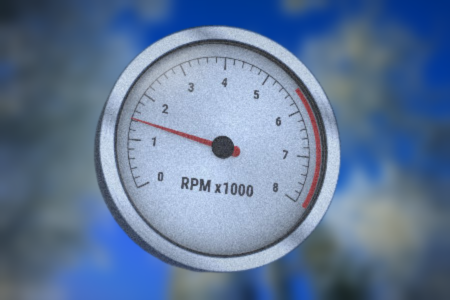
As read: 1400; rpm
